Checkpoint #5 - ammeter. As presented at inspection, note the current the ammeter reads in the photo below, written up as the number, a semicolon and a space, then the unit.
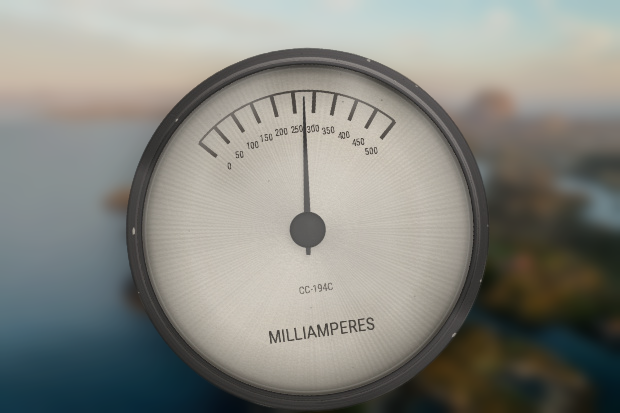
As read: 275; mA
